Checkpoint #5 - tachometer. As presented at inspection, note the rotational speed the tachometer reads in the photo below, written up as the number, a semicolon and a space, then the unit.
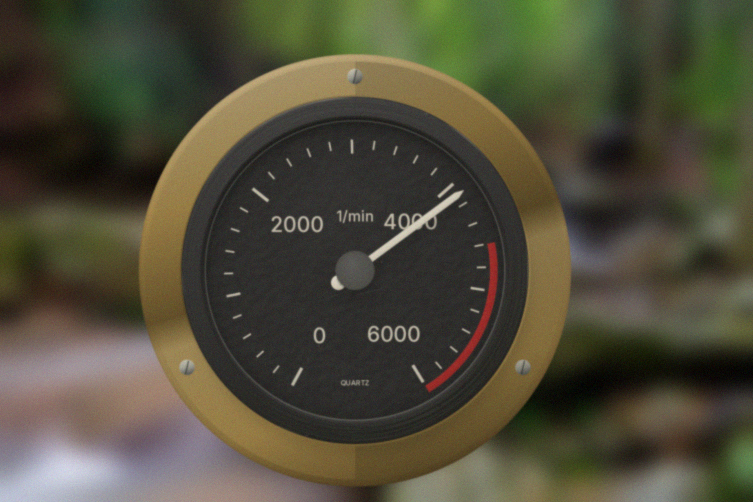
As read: 4100; rpm
